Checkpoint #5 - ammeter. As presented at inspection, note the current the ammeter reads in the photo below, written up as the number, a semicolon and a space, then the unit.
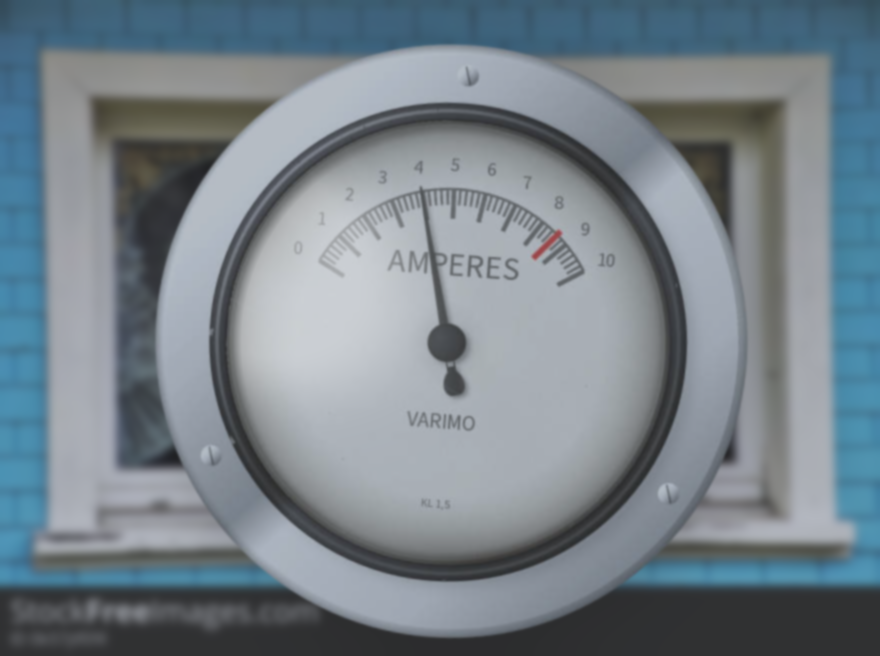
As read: 4; A
